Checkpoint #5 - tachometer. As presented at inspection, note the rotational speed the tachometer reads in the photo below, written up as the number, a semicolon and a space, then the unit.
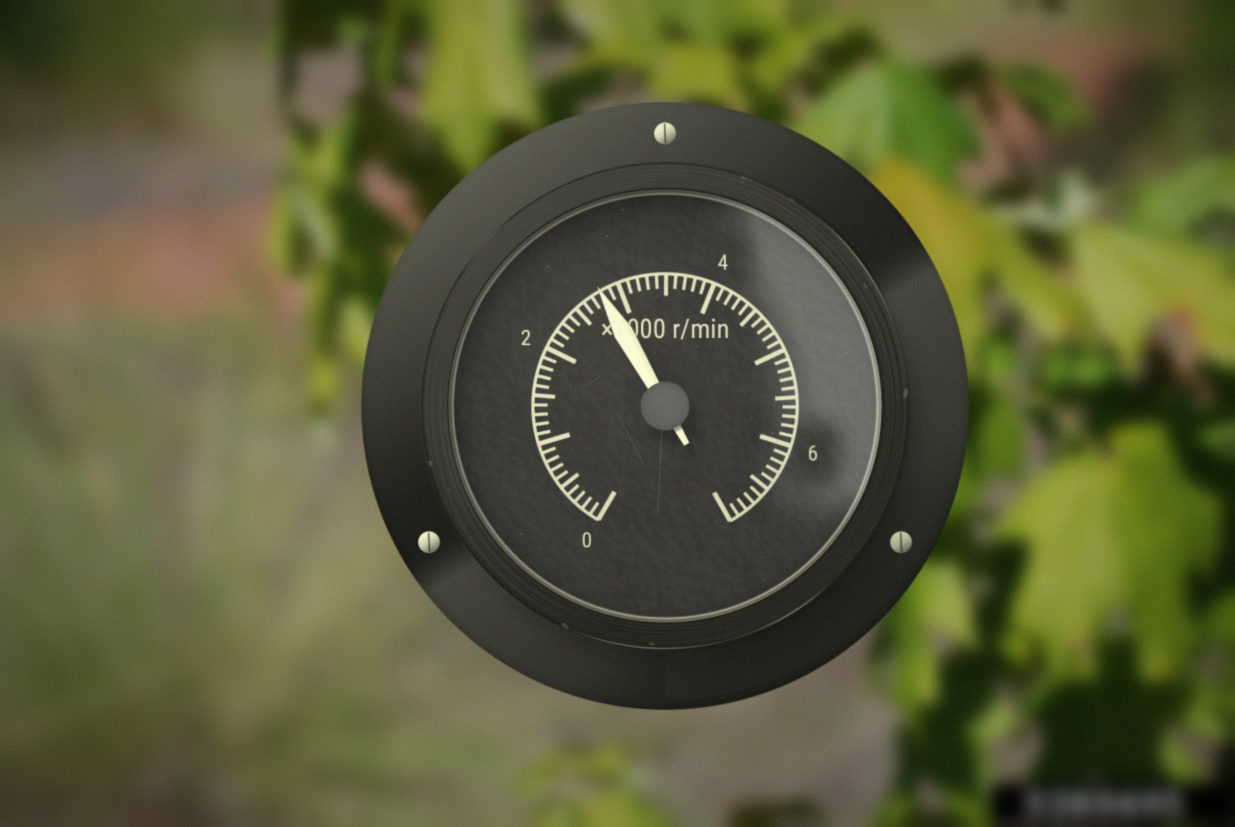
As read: 2800; rpm
